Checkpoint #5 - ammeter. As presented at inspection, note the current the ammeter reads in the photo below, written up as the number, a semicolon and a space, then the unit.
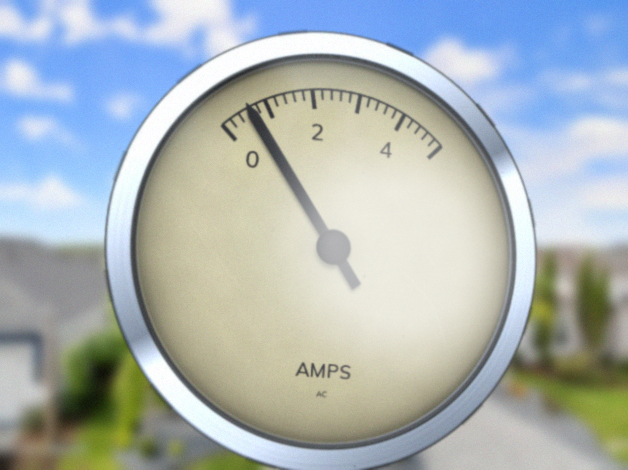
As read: 0.6; A
